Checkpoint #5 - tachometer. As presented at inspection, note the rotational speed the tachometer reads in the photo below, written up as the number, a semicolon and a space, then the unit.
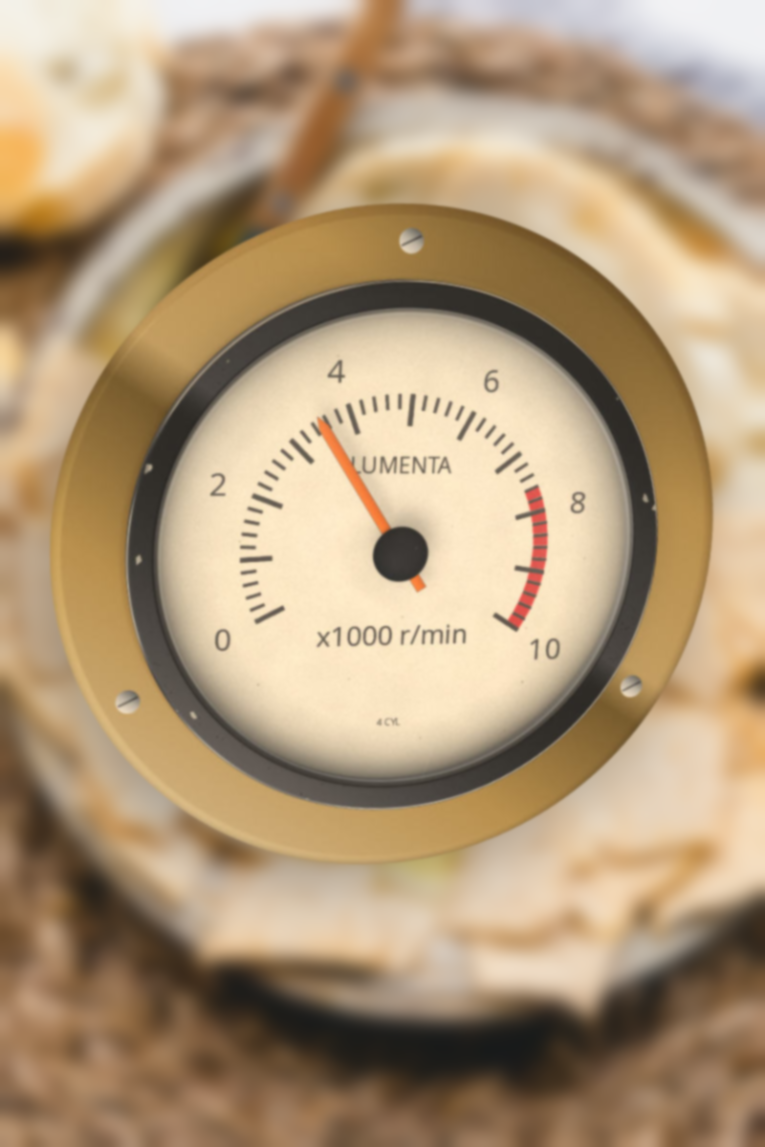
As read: 3500; rpm
